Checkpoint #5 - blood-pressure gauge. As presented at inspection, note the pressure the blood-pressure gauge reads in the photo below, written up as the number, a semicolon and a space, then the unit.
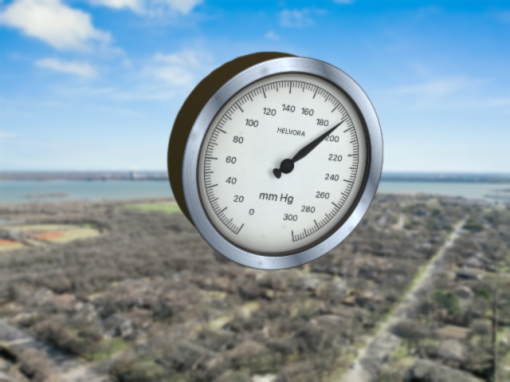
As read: 190; mmHg
